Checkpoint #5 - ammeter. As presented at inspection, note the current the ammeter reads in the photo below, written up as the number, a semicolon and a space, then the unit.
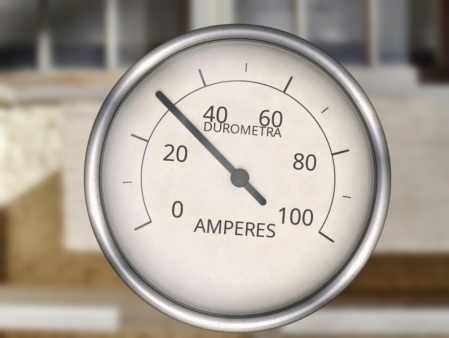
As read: 30; A
